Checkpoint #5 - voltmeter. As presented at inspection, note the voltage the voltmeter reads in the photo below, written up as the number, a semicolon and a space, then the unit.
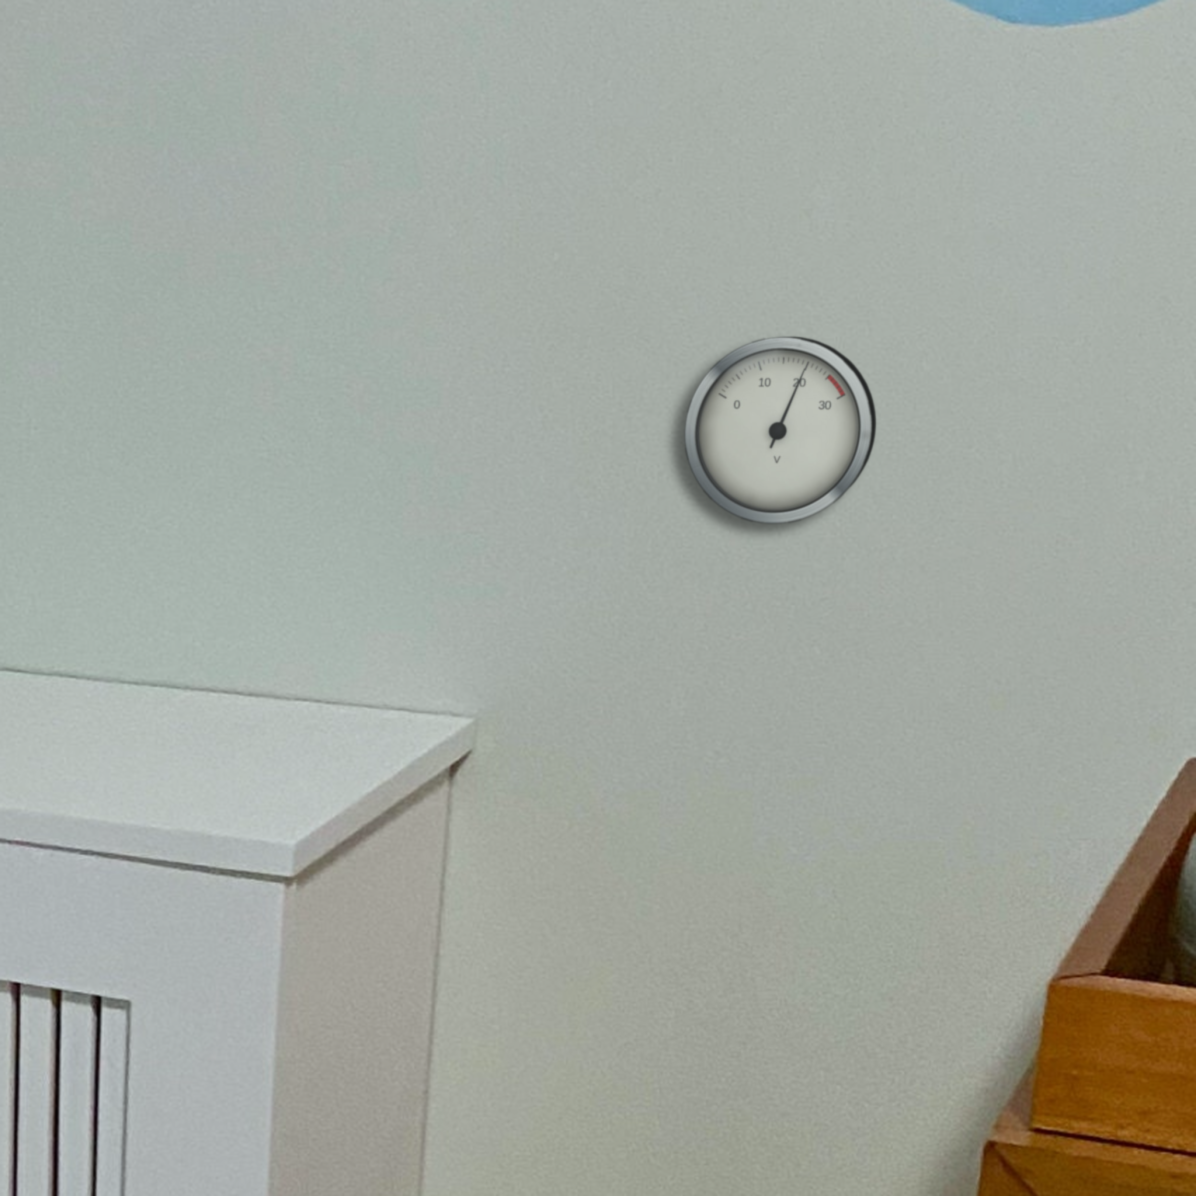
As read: 20; V
